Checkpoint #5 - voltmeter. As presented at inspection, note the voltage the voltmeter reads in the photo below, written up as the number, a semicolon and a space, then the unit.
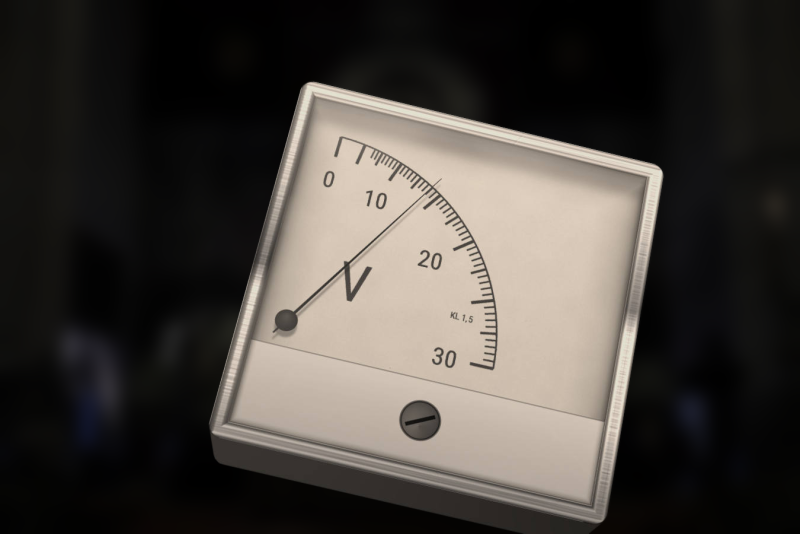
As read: 14; V
